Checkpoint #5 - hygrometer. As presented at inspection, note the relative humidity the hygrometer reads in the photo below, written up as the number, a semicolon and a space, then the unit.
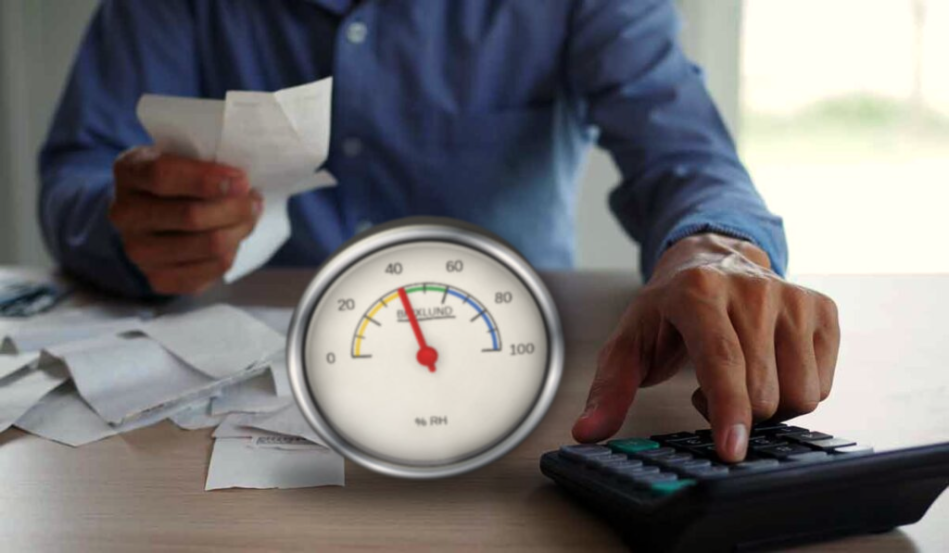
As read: 40; %
